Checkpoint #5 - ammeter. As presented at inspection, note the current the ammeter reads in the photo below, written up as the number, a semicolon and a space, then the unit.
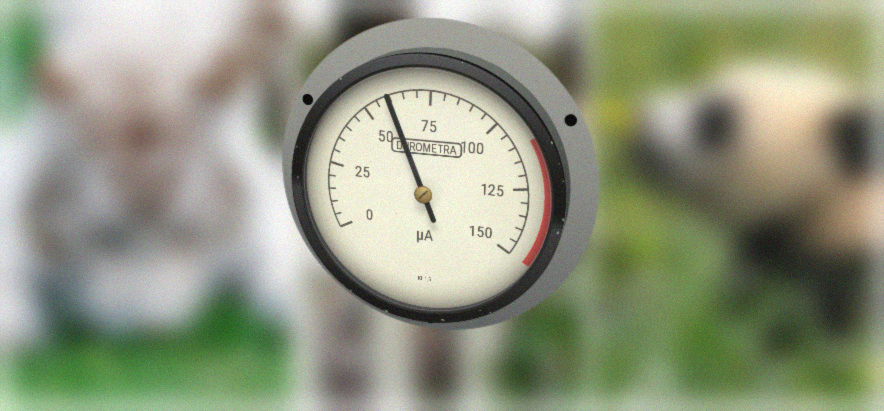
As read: 60; µA
